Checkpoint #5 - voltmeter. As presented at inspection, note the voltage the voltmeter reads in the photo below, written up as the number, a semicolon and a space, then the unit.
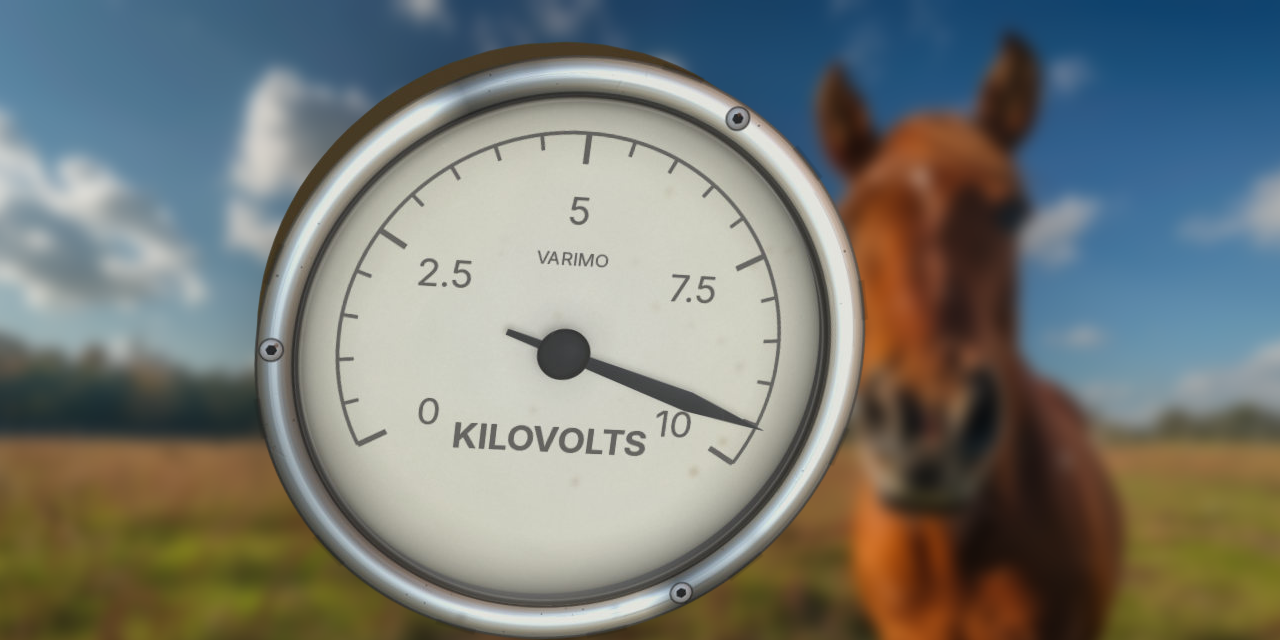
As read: 9.5; kV
